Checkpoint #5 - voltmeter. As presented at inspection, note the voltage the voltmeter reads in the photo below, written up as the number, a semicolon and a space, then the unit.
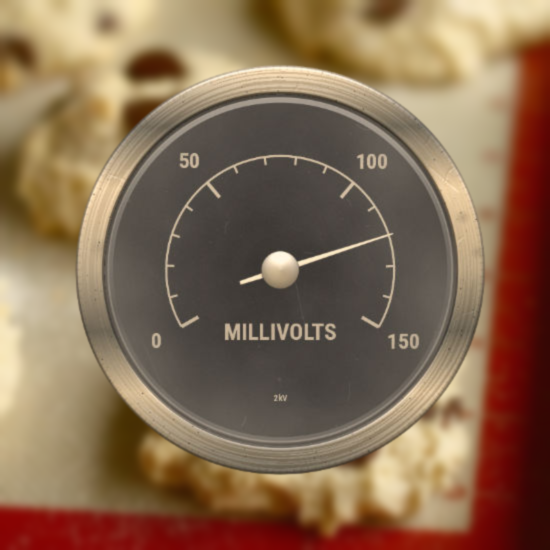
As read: 120; mV
